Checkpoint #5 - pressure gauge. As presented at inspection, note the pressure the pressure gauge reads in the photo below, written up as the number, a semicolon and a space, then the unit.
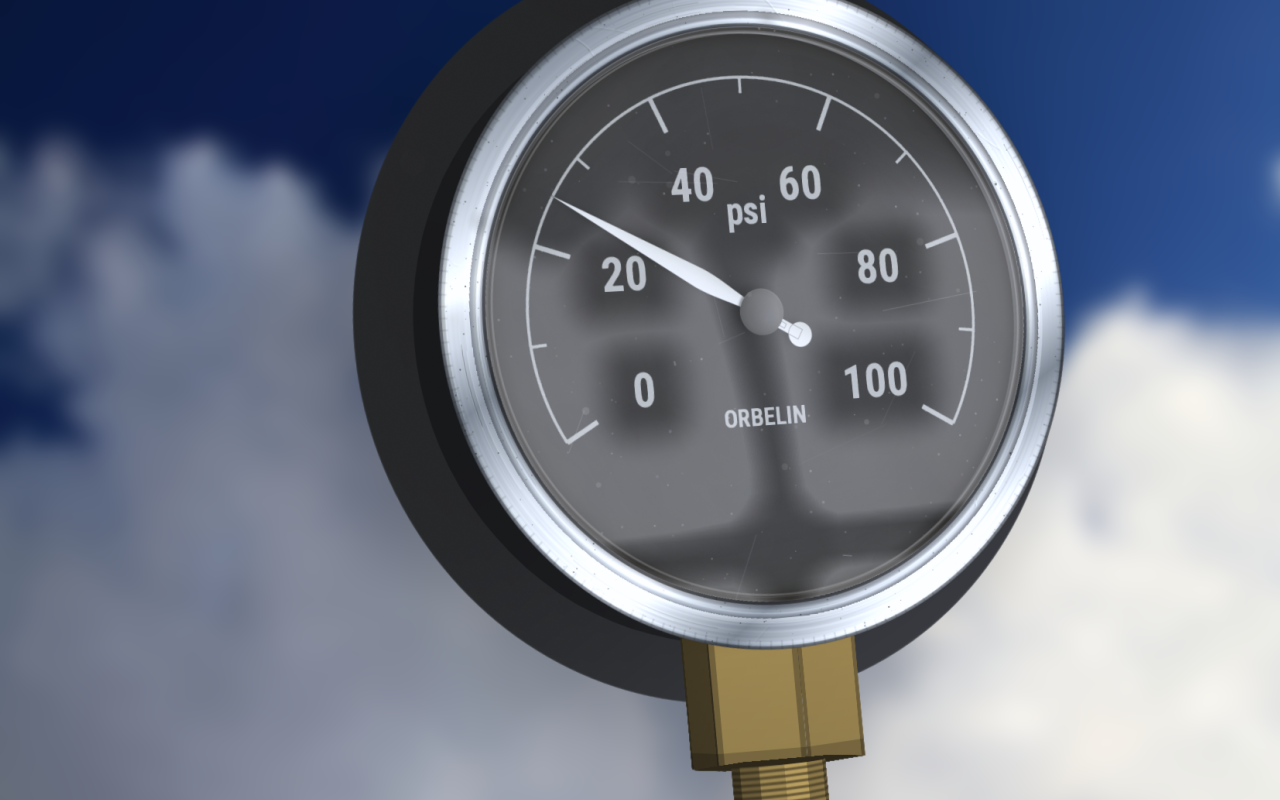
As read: 25; psi
